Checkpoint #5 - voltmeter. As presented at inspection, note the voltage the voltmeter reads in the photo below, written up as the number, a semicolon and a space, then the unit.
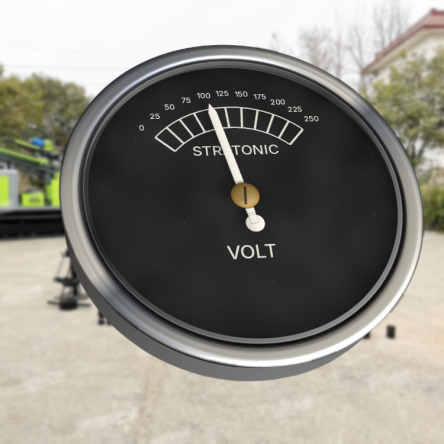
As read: 100; V
